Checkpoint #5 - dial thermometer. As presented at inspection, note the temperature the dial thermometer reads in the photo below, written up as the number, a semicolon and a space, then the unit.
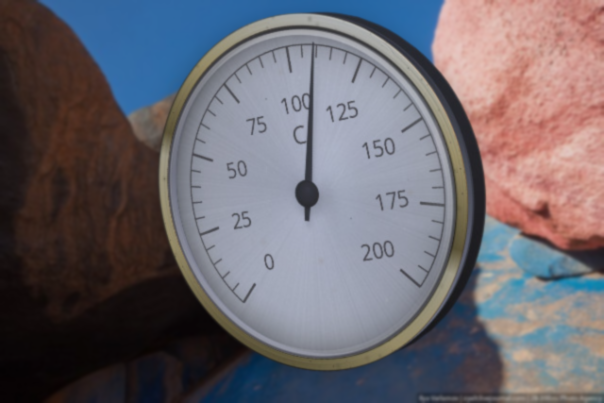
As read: 110; °C
